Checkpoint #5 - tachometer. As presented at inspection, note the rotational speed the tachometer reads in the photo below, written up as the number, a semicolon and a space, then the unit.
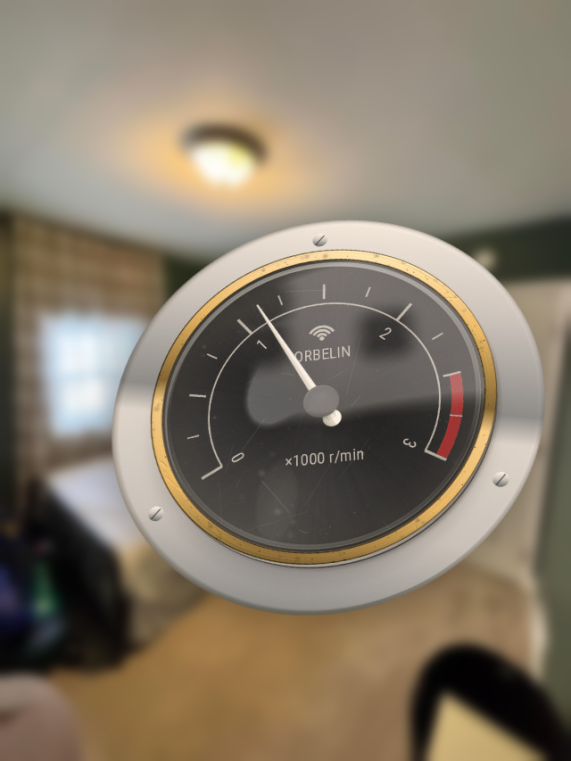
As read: 1125; rpm
